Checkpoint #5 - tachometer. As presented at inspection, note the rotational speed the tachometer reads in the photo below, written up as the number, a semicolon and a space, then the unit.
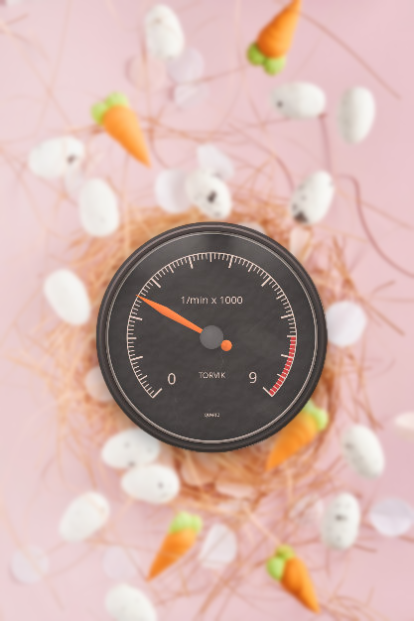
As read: 2500; rpm
